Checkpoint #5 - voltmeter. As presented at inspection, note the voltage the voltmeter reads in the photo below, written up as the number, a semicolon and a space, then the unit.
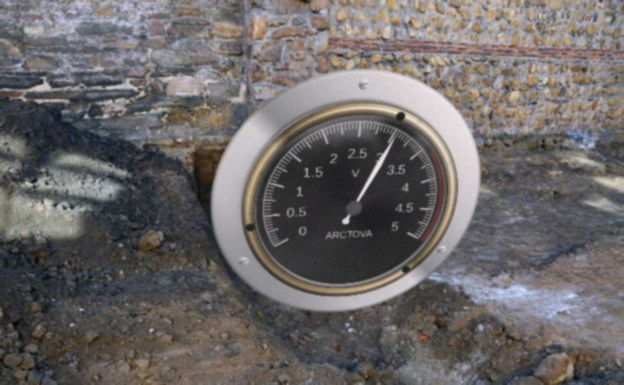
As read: 3; V
